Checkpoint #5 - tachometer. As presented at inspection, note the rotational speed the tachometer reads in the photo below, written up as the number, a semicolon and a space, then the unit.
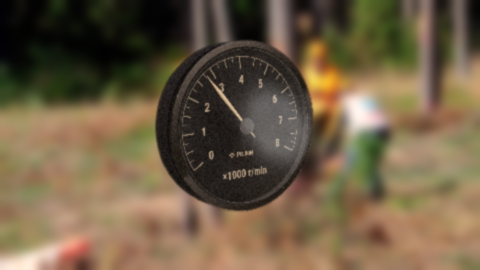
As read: 2750; rpm
